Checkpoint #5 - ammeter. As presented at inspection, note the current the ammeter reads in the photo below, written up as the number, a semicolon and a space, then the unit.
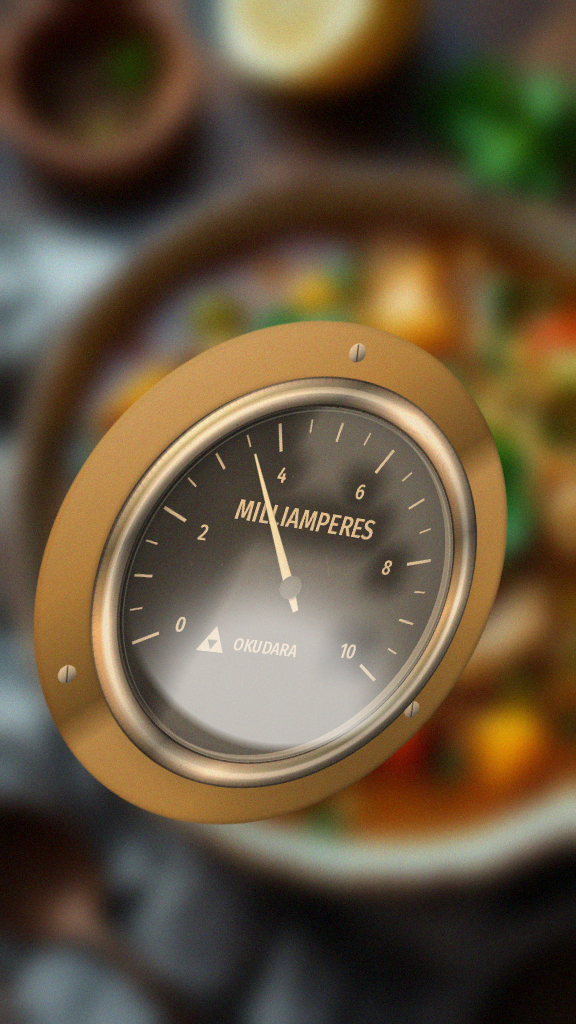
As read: 3.5; mA
